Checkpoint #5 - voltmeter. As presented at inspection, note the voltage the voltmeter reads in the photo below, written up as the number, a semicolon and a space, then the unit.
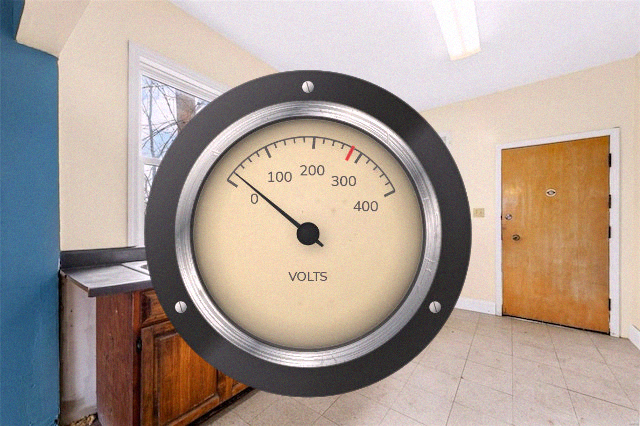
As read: 20; V
